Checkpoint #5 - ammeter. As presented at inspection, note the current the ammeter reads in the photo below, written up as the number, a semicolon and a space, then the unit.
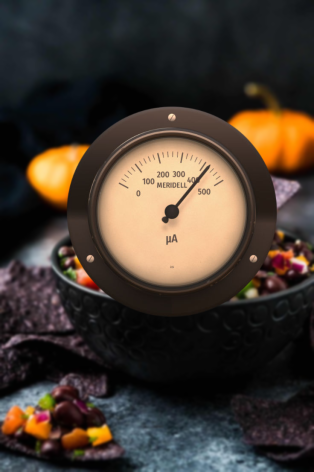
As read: 420; µA
